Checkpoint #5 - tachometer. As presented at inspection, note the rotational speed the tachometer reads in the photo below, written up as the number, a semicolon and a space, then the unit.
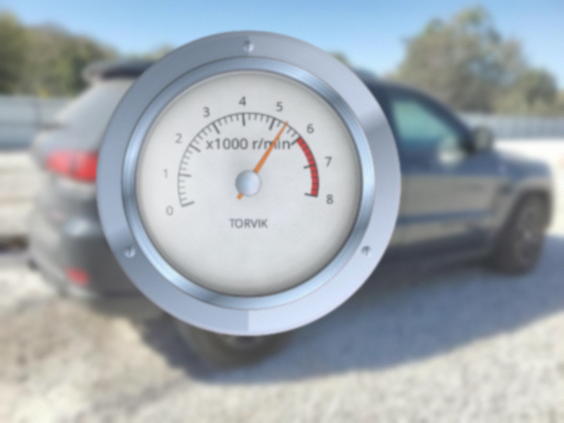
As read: 5400; rpm
